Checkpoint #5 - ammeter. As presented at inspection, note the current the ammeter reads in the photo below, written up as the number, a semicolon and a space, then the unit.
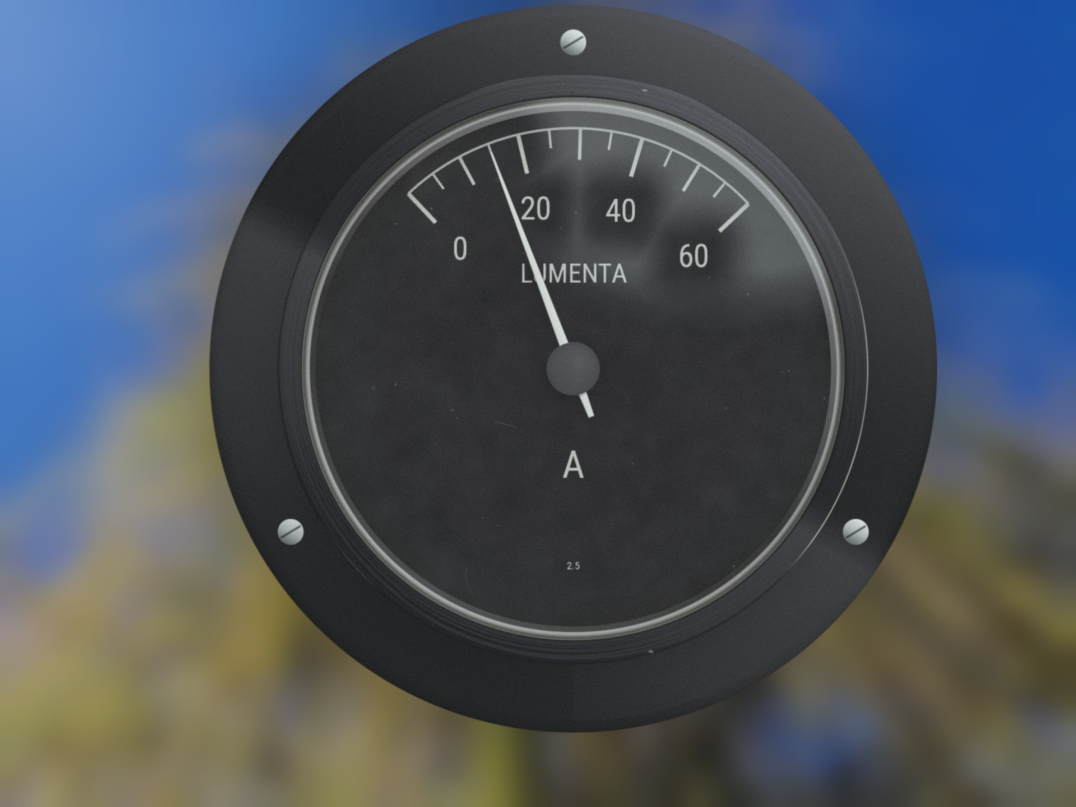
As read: 15; A
